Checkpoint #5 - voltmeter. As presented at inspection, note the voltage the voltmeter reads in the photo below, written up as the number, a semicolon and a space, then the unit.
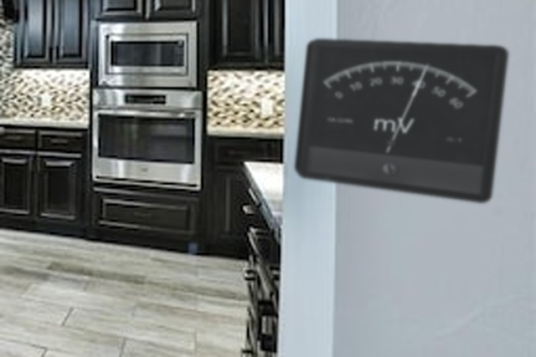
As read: 40; mV
